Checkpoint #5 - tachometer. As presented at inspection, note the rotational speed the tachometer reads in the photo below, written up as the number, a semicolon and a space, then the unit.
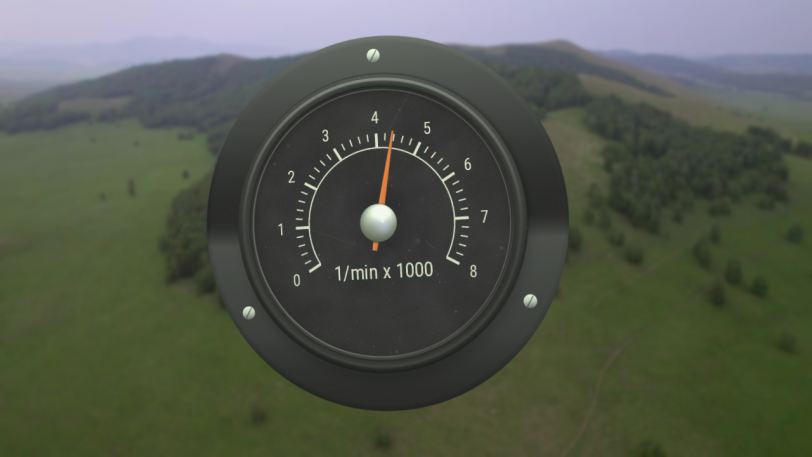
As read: 4400; rpm
